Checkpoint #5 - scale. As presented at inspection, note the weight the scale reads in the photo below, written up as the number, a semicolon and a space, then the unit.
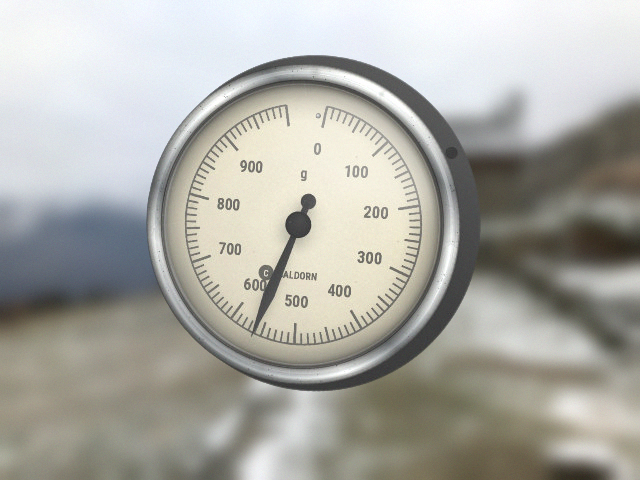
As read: 560; g
